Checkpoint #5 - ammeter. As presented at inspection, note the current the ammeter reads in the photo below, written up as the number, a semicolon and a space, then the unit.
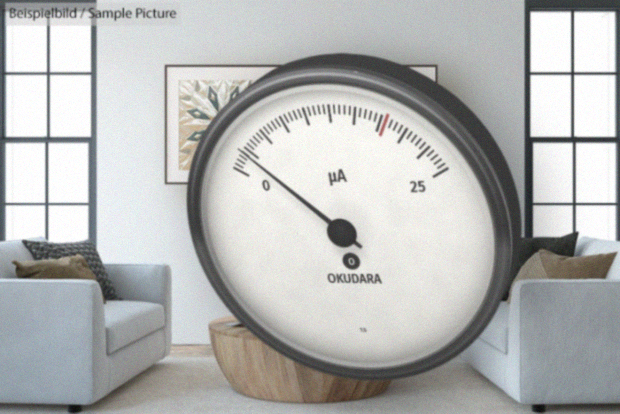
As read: 2.5; µA
